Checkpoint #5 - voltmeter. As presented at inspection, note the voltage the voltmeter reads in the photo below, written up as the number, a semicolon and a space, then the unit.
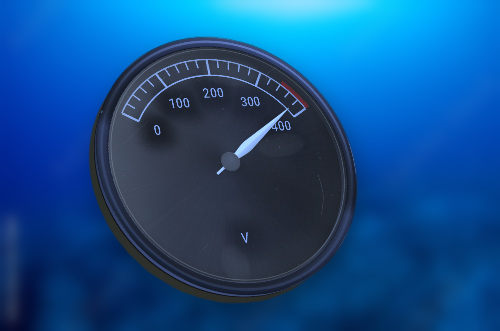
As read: 380; V
